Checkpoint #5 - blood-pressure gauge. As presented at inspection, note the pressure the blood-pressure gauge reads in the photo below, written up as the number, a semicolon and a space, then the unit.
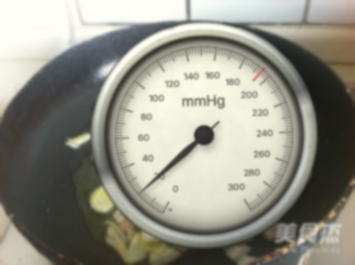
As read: 20; mmHg
